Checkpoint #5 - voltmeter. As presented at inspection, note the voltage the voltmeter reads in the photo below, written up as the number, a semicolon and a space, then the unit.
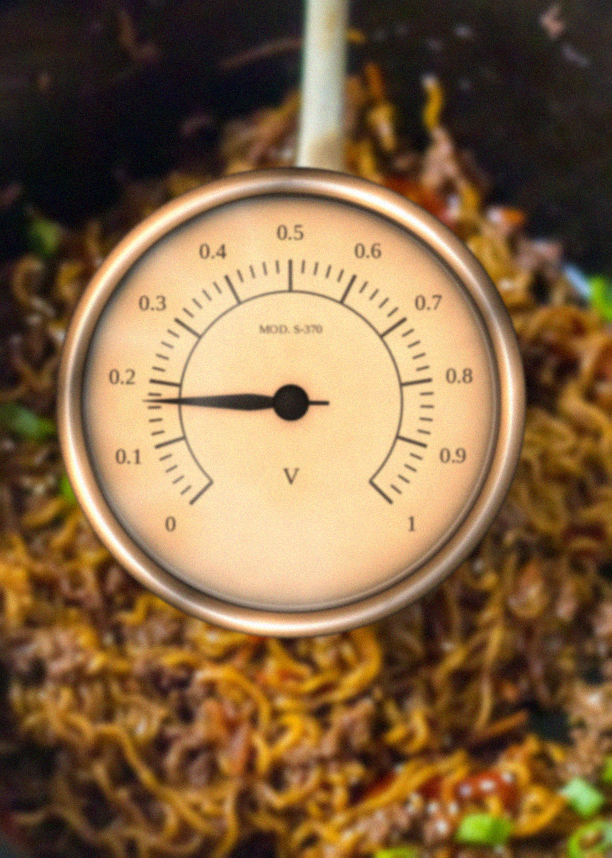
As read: 0.17; V
